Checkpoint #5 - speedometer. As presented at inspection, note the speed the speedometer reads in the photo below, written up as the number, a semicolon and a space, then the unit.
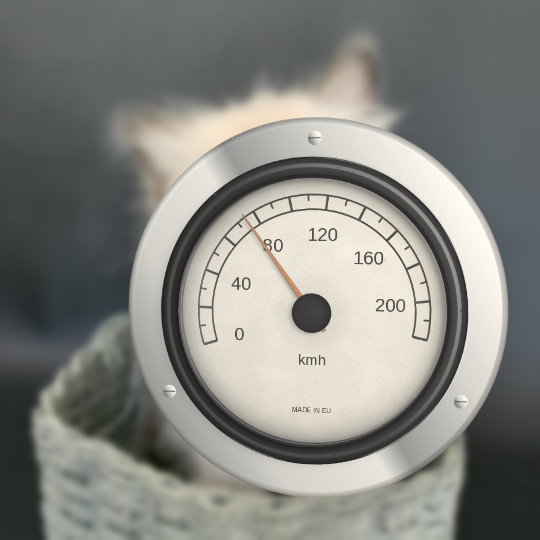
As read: 75; km/h
